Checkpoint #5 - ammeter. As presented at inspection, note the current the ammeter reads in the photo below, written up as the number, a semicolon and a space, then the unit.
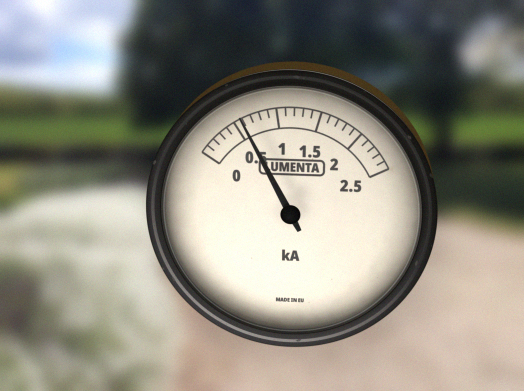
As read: 0.6; kA
